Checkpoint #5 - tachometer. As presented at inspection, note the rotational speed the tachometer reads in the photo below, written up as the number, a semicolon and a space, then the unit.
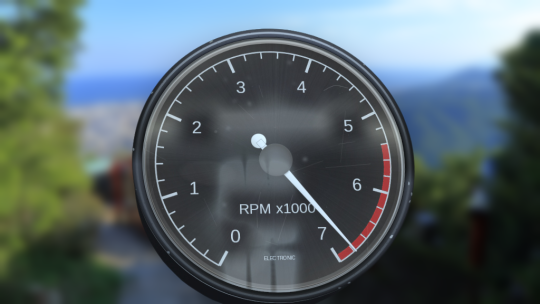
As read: 6800; rpm
